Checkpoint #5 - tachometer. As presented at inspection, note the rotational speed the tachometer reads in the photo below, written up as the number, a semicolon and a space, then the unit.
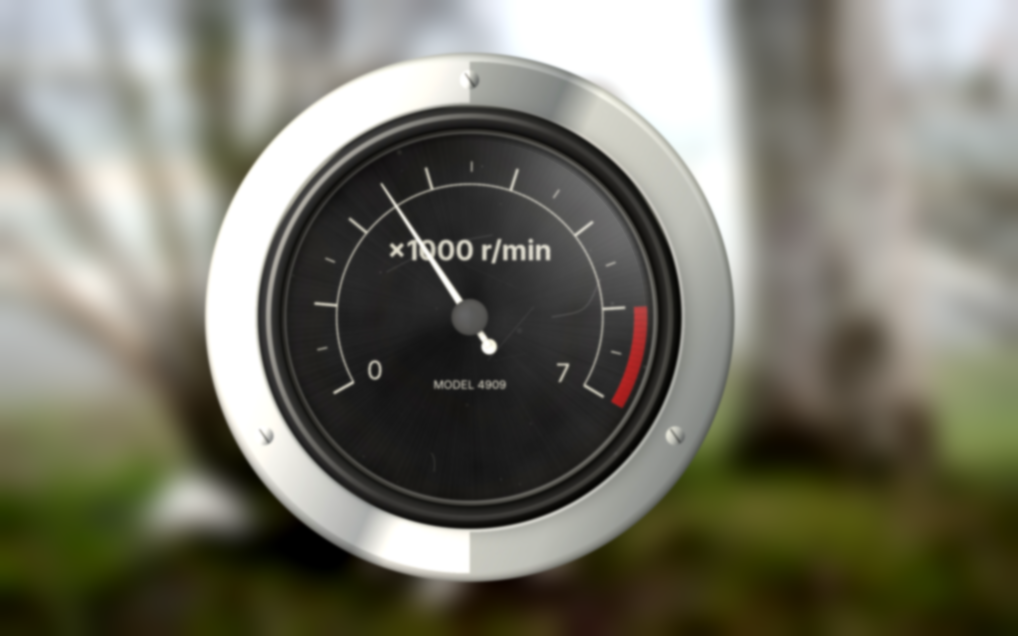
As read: 2500; rpm
